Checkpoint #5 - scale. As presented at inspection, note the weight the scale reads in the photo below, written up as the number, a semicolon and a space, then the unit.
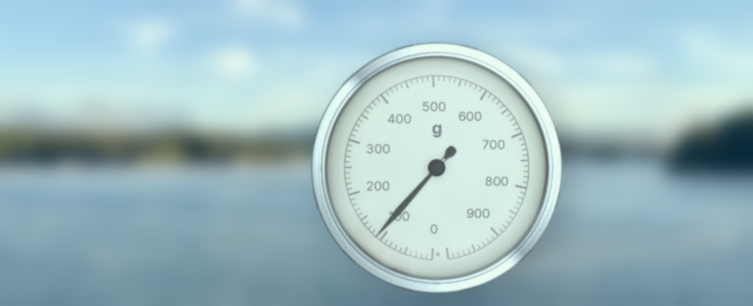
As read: 110; g
